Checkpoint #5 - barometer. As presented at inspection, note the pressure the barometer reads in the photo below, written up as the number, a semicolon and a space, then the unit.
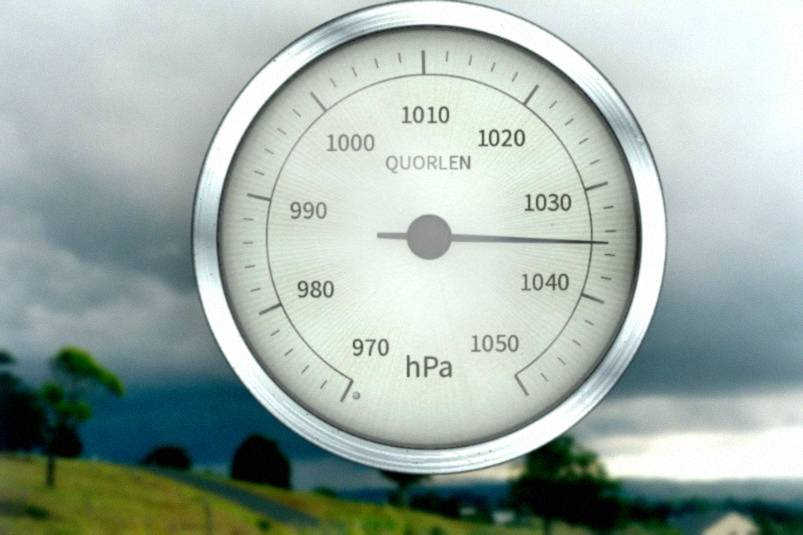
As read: 1035; hPa
